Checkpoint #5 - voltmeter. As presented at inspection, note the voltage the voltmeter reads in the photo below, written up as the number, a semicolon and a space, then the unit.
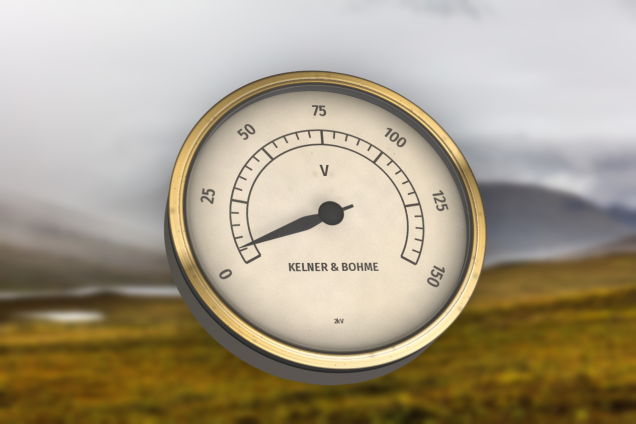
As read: 5; V
